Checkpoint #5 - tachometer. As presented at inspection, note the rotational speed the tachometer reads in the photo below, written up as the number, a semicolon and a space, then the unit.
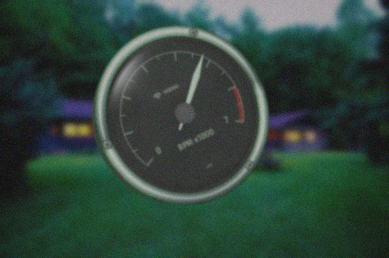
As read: 4750; rpm
